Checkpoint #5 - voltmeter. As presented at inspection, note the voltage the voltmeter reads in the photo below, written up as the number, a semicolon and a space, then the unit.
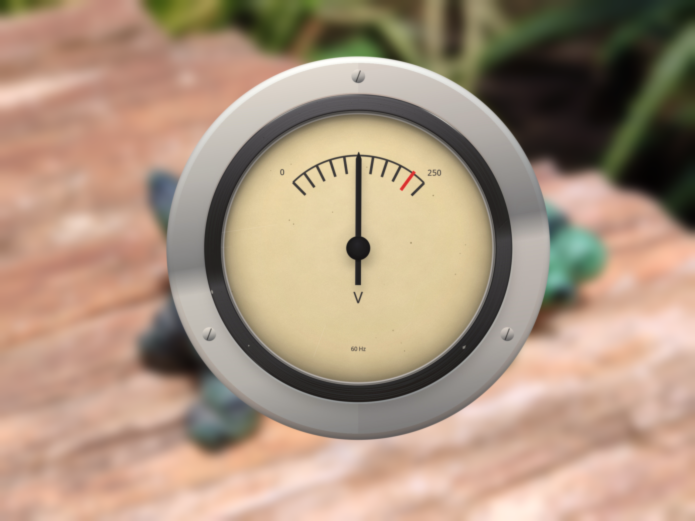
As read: 125; V
